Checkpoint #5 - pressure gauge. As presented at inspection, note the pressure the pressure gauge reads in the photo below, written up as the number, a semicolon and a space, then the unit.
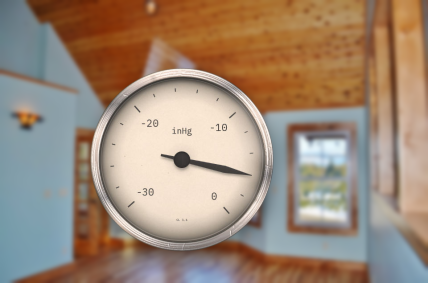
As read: -4; inHg
